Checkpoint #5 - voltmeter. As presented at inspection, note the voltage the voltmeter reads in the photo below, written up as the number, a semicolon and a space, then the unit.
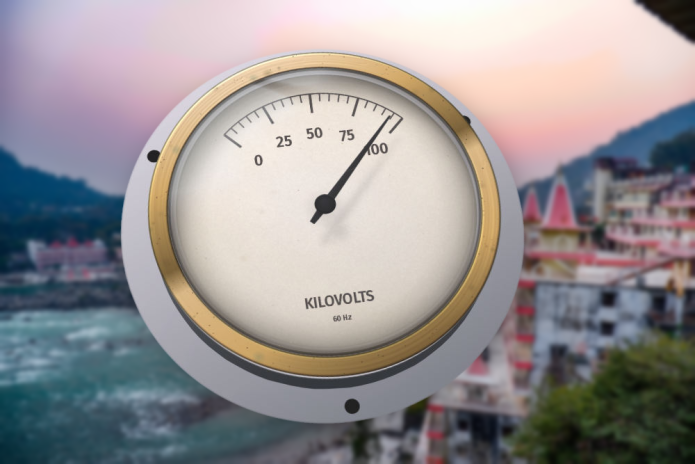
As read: 95; kV
